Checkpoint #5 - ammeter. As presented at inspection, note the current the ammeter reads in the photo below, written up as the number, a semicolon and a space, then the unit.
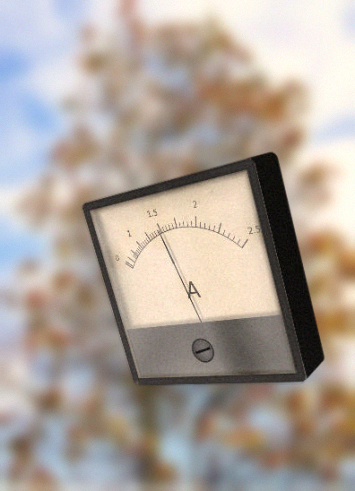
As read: 1.5; A
